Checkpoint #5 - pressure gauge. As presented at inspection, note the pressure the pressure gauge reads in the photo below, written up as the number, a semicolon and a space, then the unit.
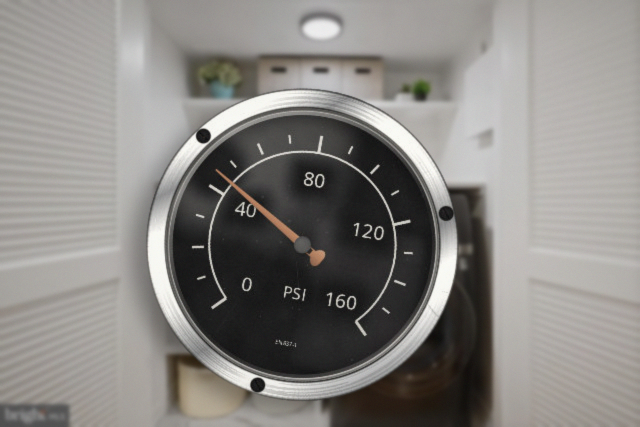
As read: 45; psi
